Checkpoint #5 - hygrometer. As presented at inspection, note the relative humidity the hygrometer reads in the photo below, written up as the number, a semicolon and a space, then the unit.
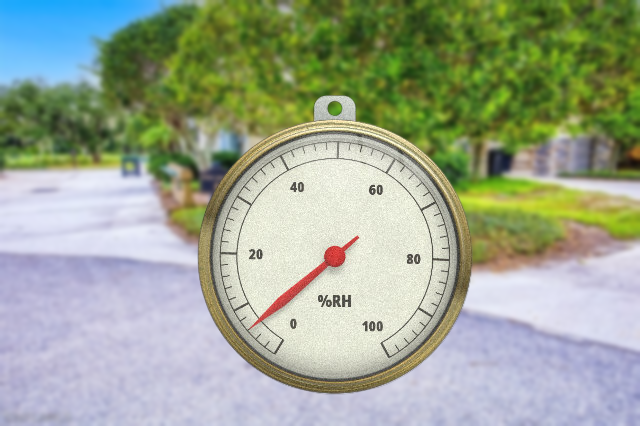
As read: 6; %
